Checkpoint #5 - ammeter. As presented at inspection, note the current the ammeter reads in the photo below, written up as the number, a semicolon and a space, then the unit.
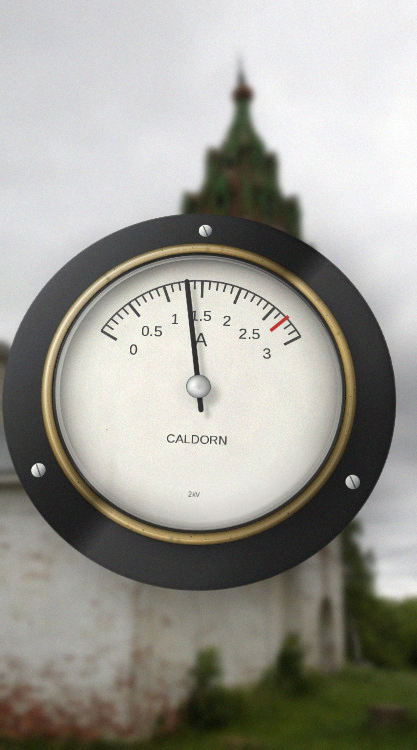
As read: 1.3; A
